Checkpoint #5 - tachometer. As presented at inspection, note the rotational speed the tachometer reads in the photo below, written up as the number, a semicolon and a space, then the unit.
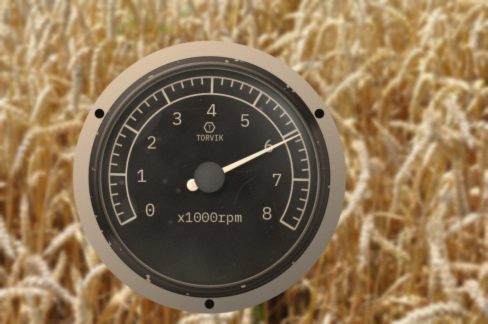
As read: 6100; rpm
